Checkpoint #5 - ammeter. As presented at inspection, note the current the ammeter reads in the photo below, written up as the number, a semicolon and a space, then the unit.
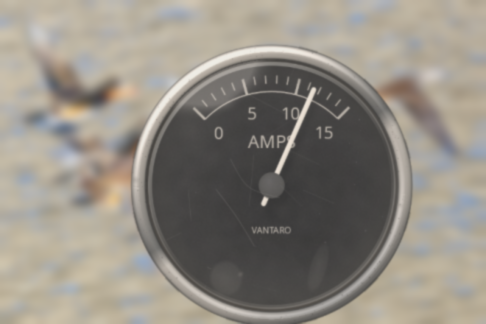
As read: 11.5; A
